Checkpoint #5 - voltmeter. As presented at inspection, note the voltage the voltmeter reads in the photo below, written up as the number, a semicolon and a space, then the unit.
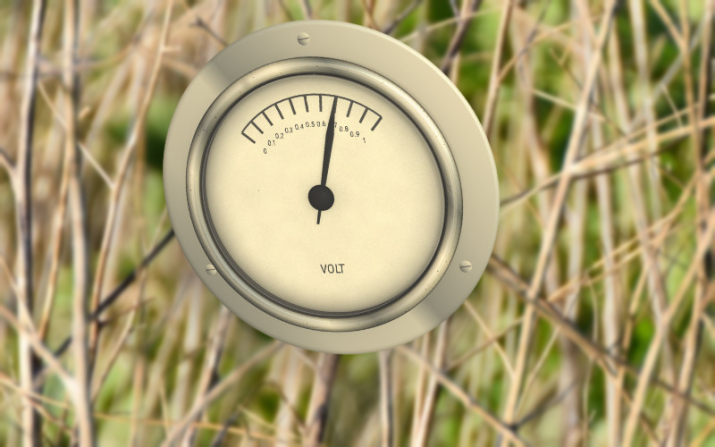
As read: 0.7; V
